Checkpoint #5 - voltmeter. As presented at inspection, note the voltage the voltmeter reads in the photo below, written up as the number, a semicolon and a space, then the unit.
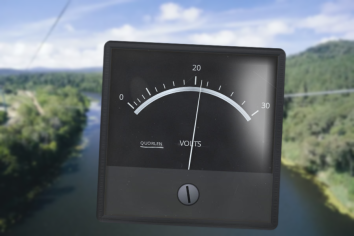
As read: 21; V
